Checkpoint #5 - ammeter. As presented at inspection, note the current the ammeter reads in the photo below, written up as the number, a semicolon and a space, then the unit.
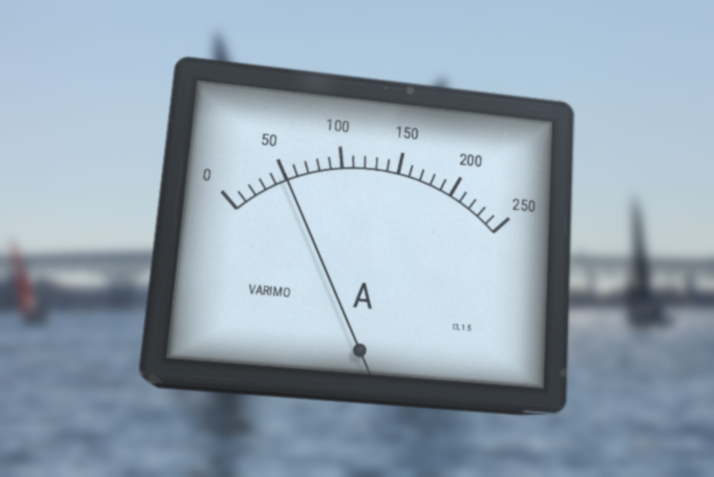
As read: 50; A
